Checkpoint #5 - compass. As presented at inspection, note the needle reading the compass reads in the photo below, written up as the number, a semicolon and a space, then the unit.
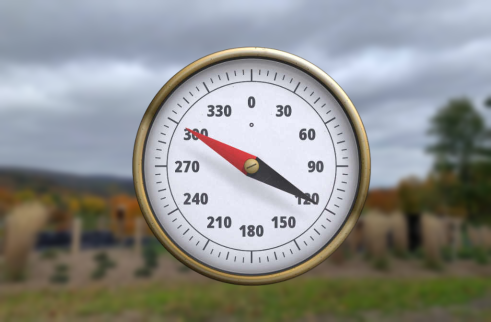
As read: 300; °
